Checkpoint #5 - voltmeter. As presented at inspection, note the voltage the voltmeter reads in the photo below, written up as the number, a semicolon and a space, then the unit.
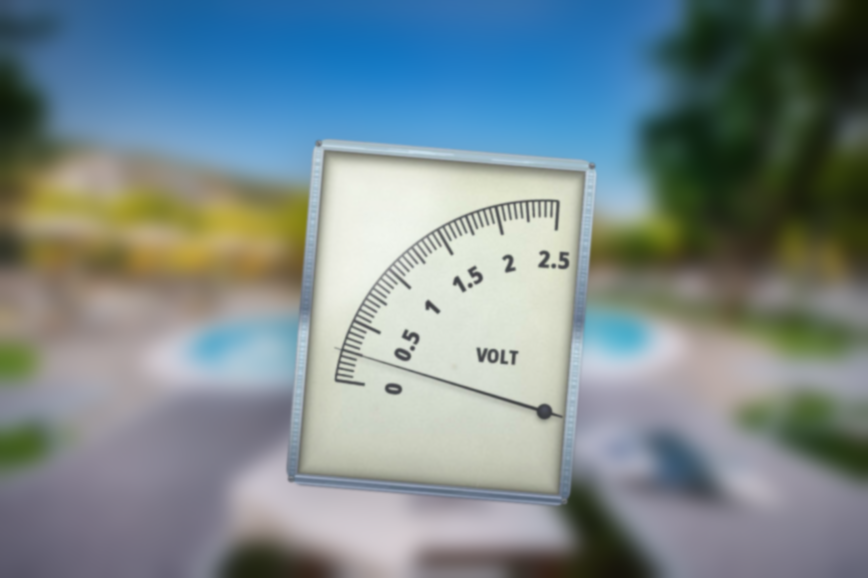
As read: 0.25; V
